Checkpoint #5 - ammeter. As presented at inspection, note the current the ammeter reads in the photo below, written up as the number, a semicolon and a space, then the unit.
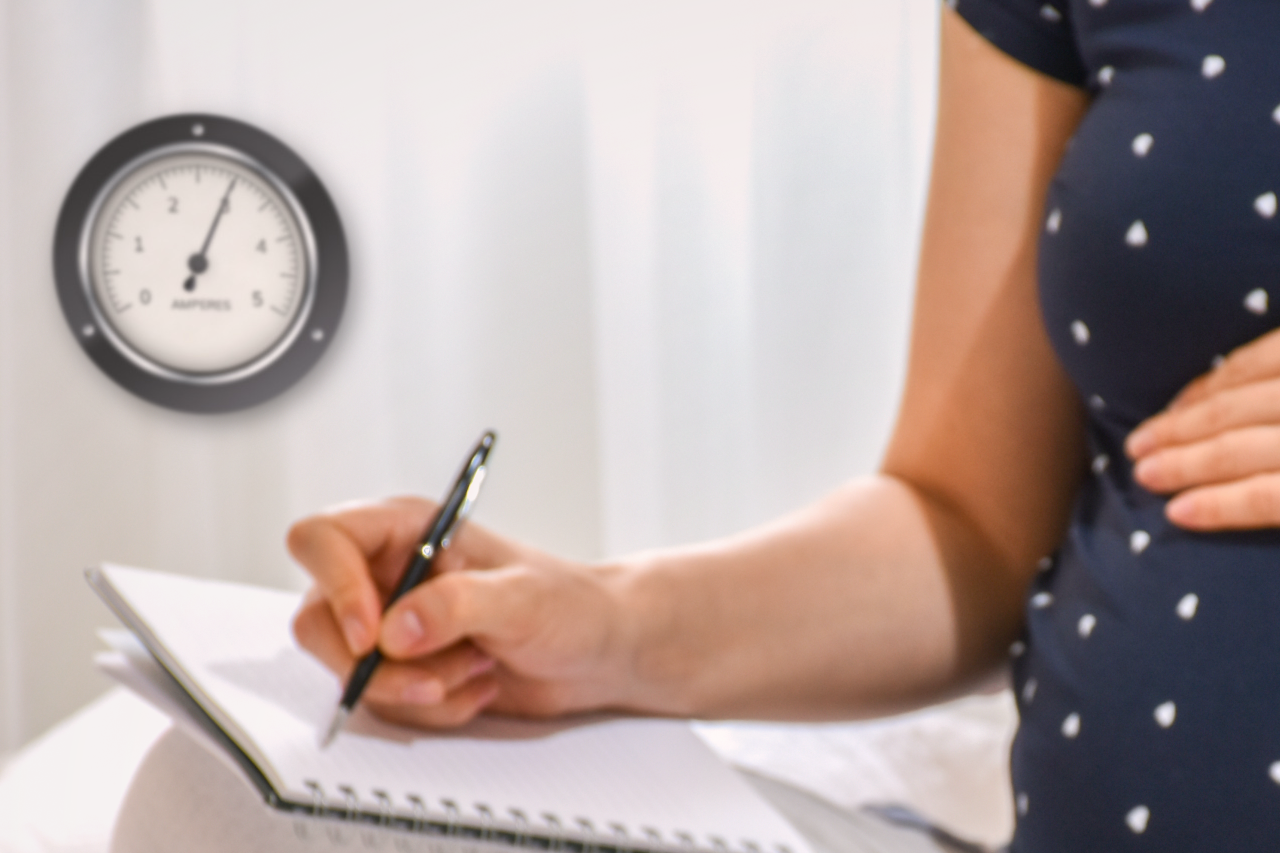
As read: 3; A
